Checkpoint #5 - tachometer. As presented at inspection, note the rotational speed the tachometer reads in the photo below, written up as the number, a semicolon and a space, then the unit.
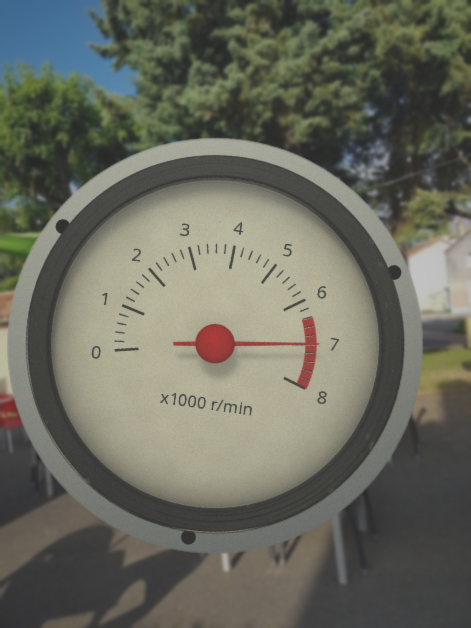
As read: 7000; rpm
